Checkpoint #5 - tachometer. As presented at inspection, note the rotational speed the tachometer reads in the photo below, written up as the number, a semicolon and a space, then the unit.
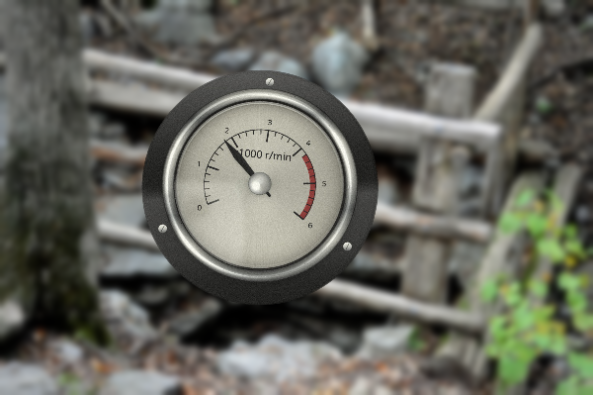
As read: 1800; rpm
